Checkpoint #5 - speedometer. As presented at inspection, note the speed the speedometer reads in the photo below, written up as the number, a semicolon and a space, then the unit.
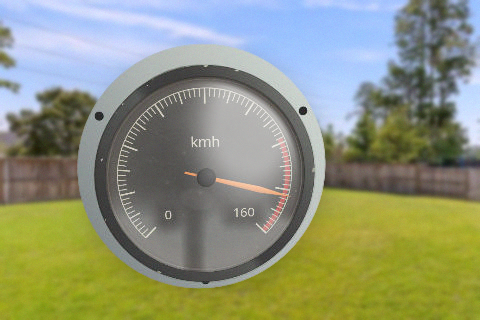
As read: 142; km/h
